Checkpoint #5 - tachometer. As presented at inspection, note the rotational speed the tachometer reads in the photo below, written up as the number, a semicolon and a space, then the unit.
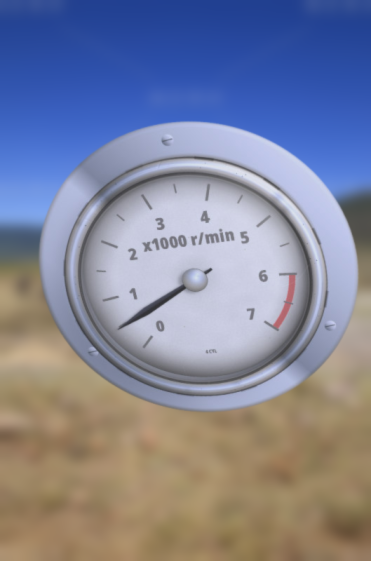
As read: 500; rpm
